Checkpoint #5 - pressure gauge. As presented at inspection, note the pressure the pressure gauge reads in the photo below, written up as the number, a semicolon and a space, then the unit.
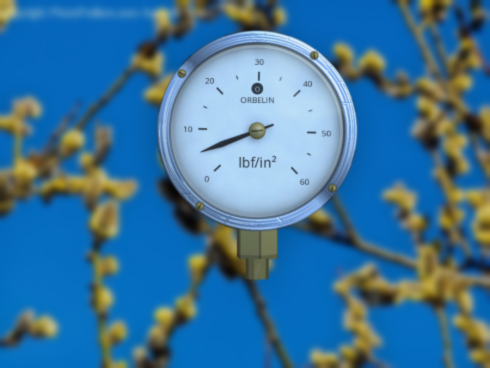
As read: 5; psi
